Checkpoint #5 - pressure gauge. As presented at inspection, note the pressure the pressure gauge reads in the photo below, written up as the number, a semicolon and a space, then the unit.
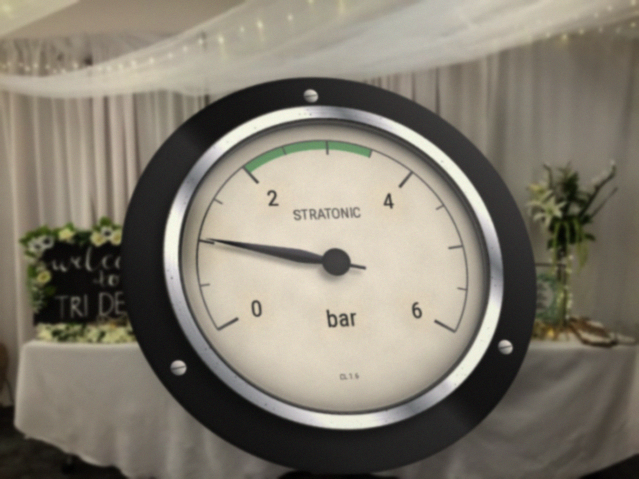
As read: 1; bar
